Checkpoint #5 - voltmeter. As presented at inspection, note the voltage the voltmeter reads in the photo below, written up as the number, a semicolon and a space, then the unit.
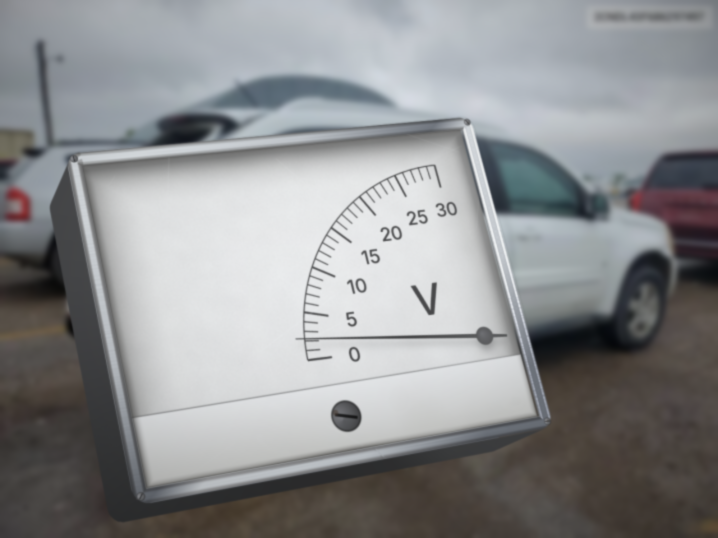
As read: 2; V
